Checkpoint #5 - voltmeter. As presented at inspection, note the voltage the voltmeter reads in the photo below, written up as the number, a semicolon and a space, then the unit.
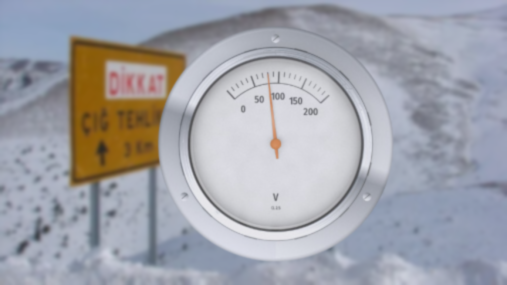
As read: 80; V
